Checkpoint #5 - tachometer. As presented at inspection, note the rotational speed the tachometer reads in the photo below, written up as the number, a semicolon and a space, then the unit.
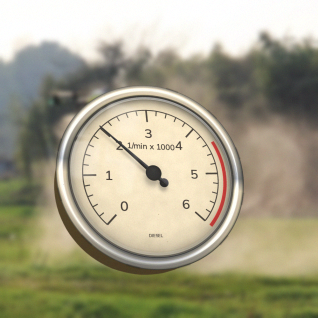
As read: 2000; rpm
